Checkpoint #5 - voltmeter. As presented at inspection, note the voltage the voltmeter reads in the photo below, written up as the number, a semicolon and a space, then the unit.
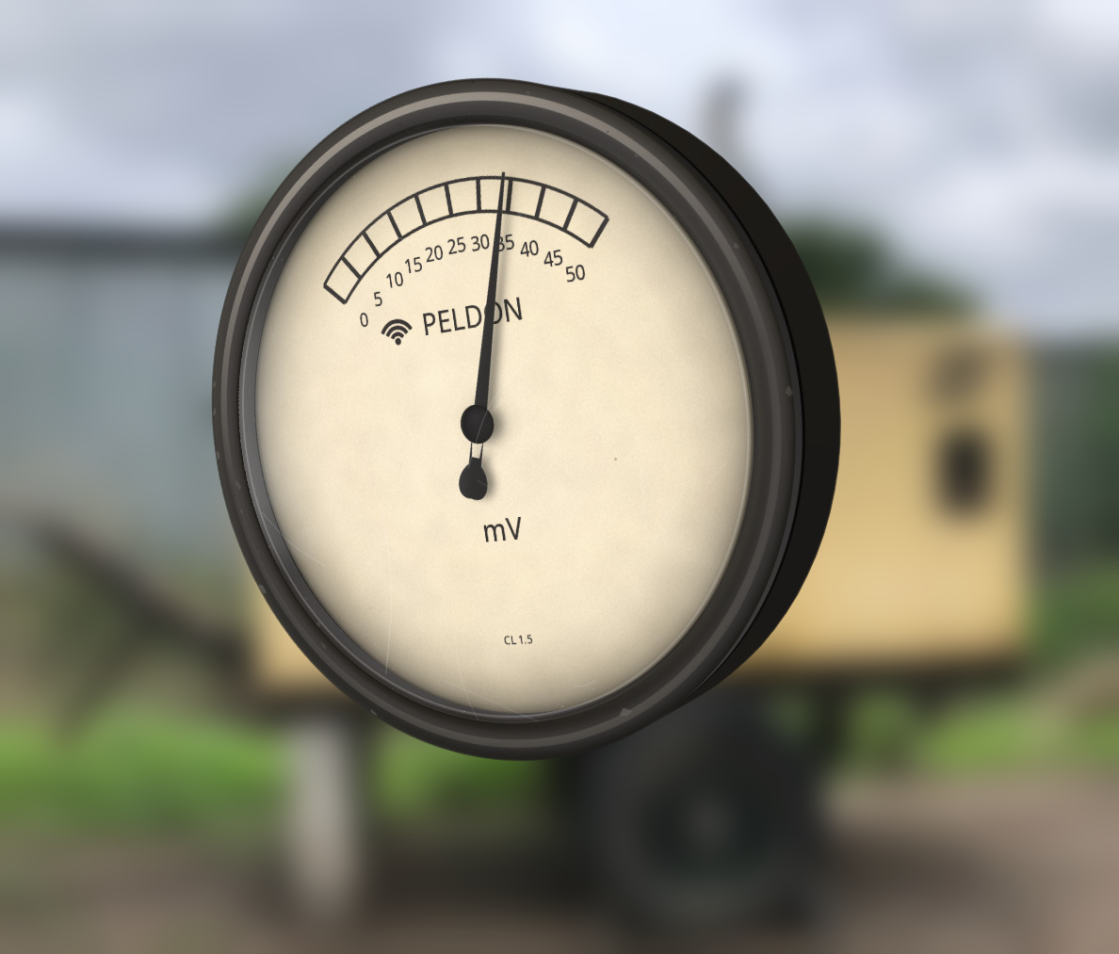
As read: 35; mV
